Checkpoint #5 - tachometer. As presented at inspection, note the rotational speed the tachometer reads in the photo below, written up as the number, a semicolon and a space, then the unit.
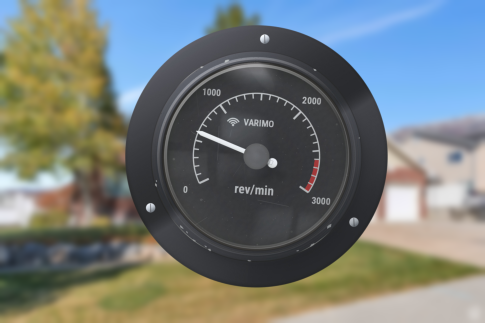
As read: 600; rpm
